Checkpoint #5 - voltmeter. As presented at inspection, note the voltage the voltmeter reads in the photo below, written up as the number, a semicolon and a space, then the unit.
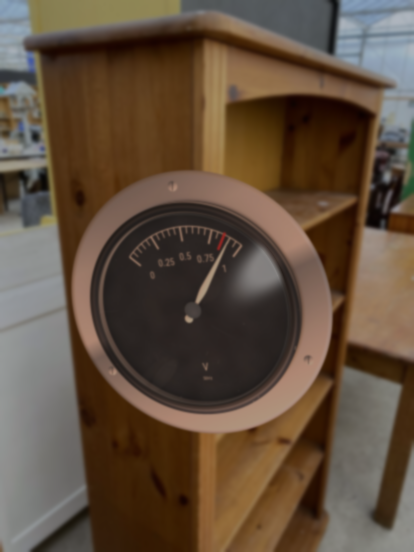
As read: 0.9; V
